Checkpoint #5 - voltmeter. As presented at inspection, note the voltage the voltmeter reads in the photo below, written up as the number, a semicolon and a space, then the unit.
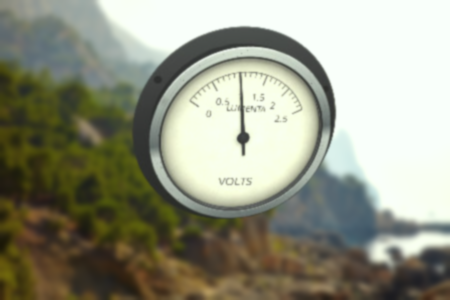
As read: 1; V
